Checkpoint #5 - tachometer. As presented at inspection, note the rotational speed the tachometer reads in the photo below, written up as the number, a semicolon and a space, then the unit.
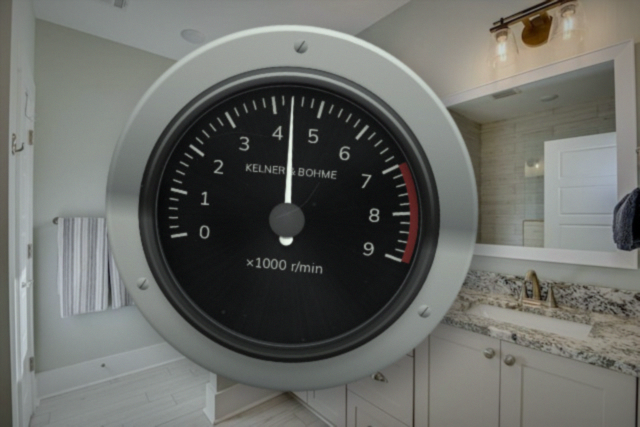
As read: 4400; rpm
